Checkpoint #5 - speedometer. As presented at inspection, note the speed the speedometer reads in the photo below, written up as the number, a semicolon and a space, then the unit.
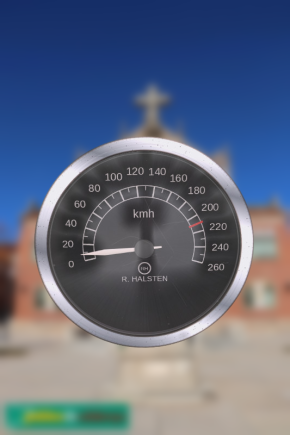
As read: 10; km/h
